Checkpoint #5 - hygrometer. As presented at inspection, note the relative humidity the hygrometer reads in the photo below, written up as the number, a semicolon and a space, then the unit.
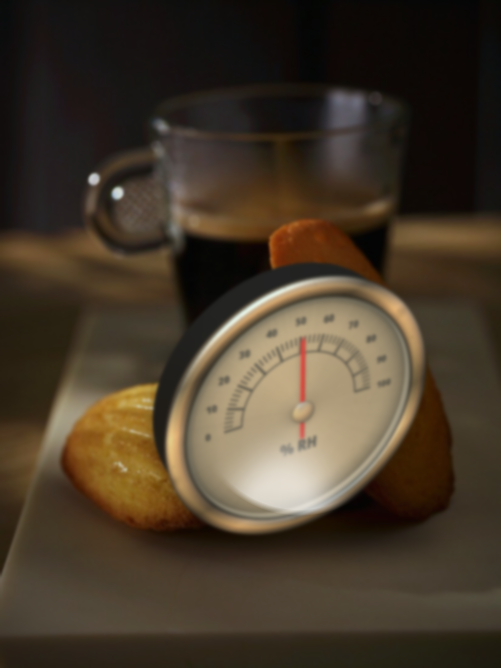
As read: 50; %
